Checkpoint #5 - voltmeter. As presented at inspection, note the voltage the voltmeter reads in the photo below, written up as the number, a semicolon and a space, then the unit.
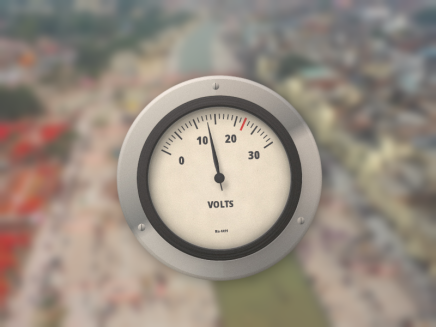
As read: 13; V
